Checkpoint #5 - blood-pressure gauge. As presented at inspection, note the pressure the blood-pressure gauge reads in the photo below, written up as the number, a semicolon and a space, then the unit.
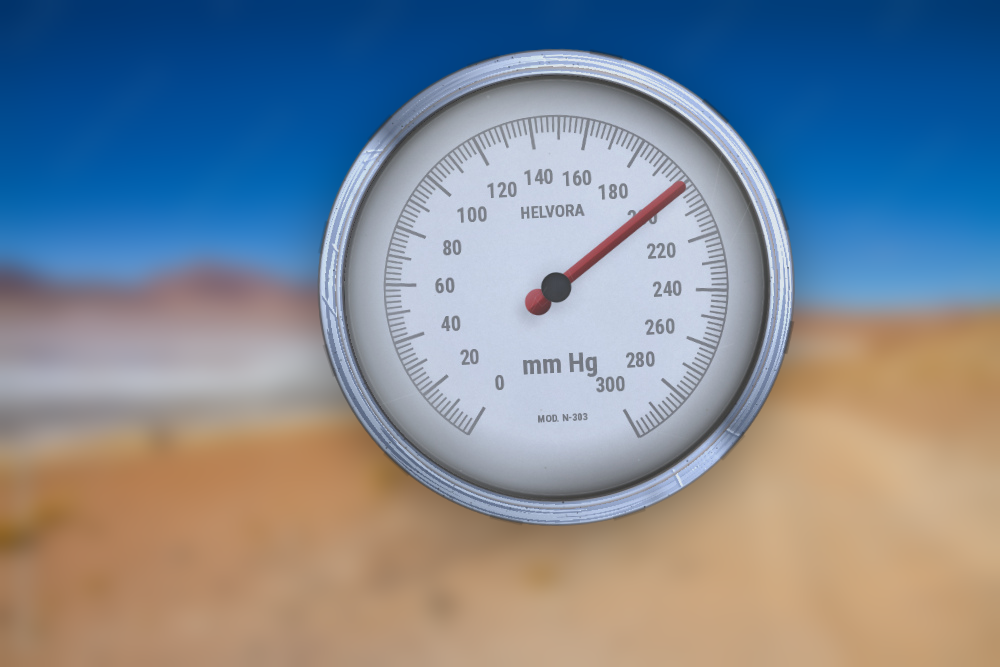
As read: 200; mmHg
